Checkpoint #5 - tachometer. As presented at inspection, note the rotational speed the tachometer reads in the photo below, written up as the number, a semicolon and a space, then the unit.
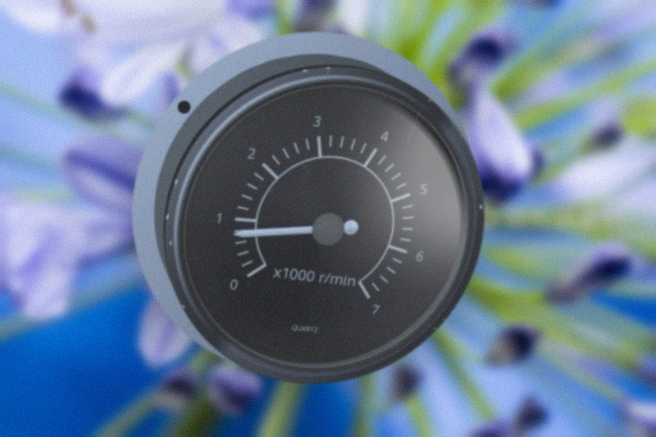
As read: 800; rpm
